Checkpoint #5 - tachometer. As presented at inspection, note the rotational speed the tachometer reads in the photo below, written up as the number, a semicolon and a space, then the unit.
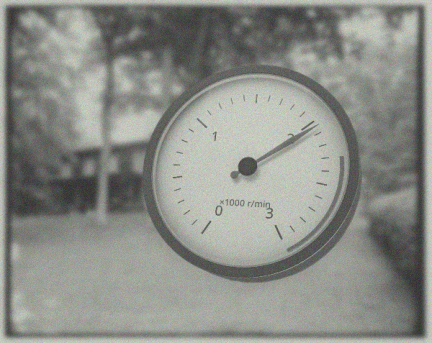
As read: 2050; rpm
